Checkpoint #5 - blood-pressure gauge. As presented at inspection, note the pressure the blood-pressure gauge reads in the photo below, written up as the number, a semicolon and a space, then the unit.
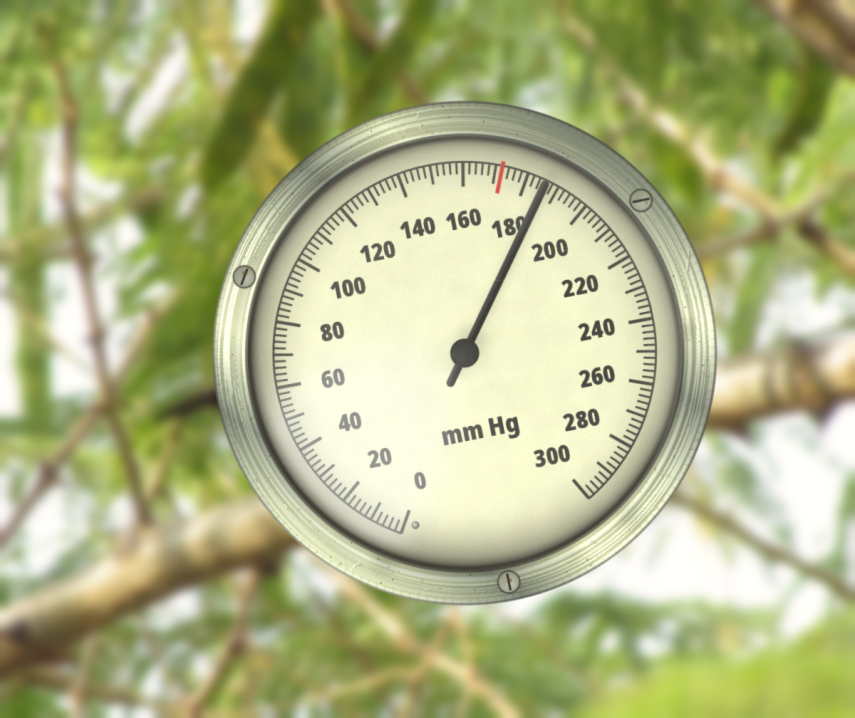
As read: 186; mmHg
